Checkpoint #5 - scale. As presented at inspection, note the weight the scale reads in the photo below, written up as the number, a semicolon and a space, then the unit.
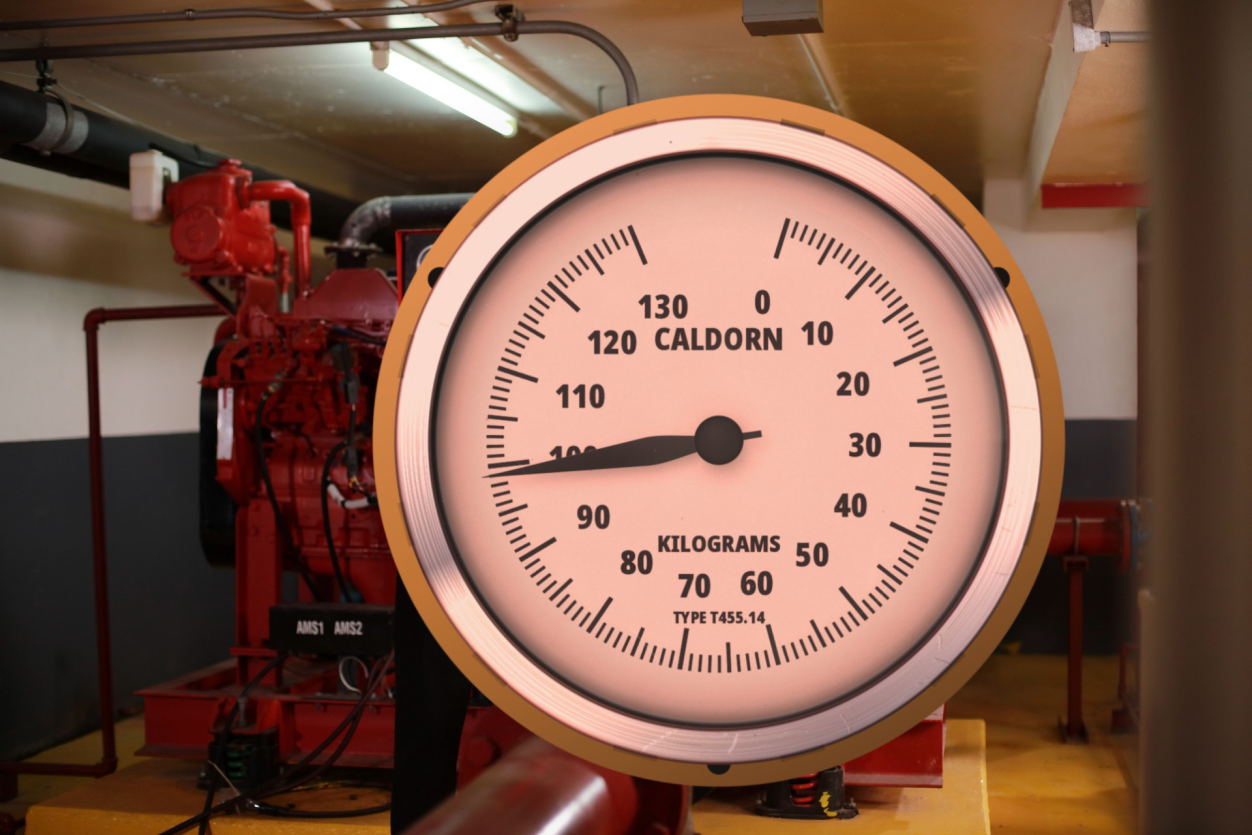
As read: 99; kg
